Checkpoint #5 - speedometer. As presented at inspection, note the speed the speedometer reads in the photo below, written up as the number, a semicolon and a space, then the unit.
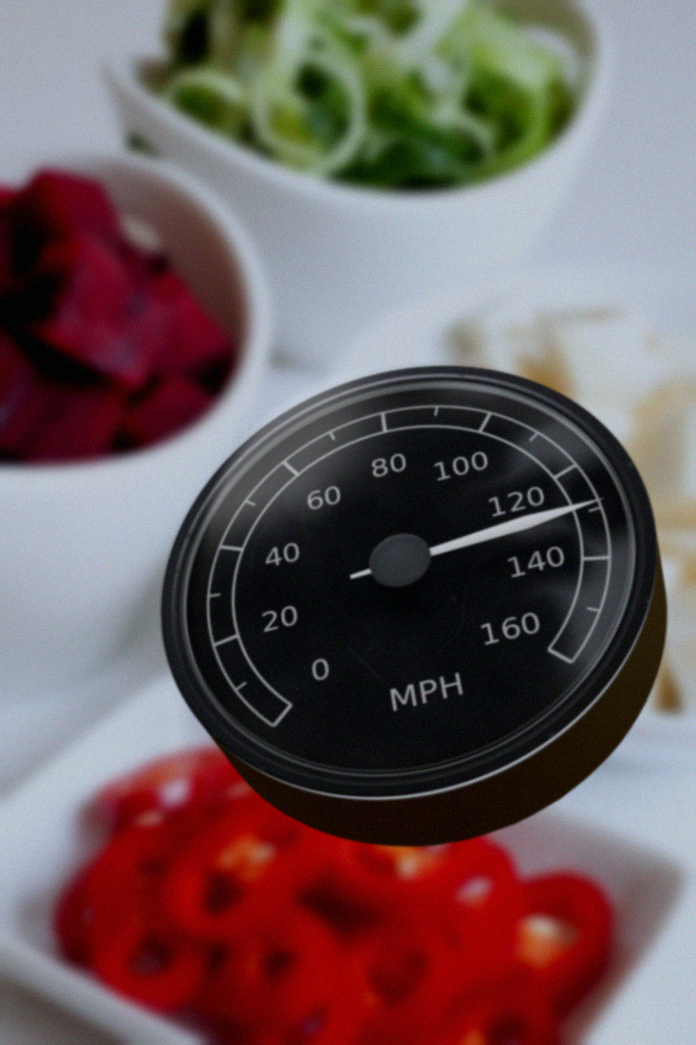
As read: 130; mph
